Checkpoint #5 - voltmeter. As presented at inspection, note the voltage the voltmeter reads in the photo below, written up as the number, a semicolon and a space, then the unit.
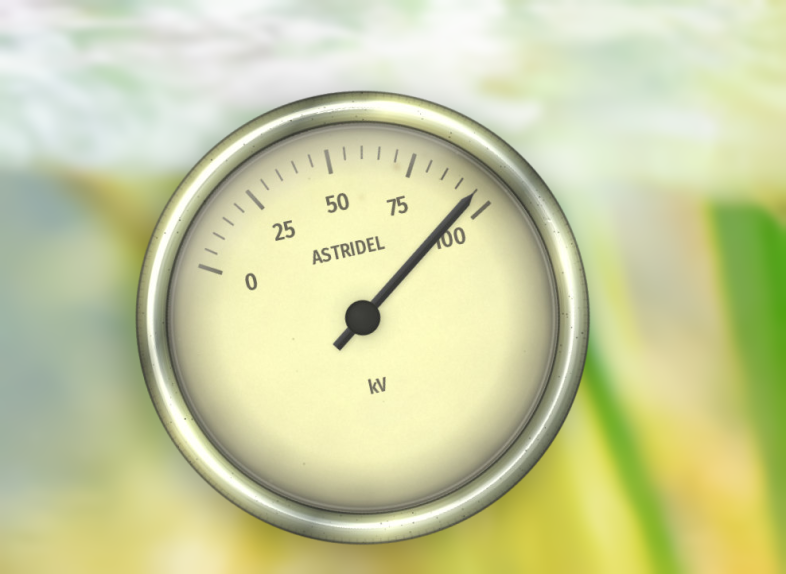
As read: 95; kV
